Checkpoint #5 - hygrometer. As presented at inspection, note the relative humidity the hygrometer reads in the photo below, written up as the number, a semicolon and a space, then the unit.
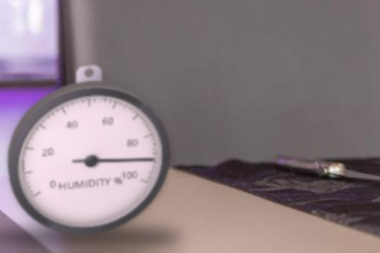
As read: 90; %
